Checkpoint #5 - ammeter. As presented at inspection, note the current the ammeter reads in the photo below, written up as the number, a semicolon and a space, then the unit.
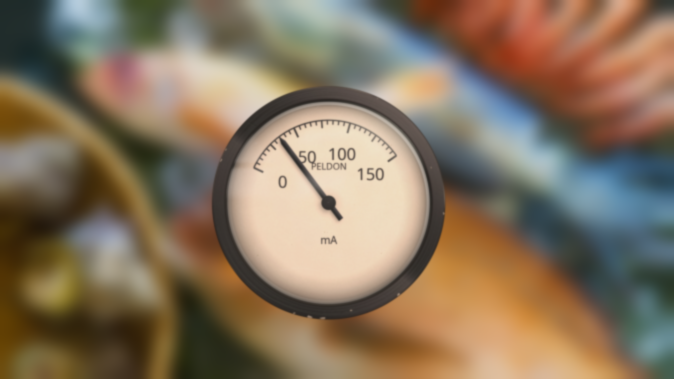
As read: 35; mA
